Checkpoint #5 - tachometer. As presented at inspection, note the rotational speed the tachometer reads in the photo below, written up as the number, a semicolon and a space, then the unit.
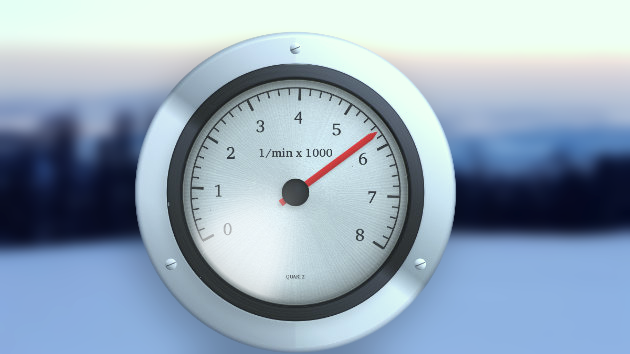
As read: 5700; rpm
